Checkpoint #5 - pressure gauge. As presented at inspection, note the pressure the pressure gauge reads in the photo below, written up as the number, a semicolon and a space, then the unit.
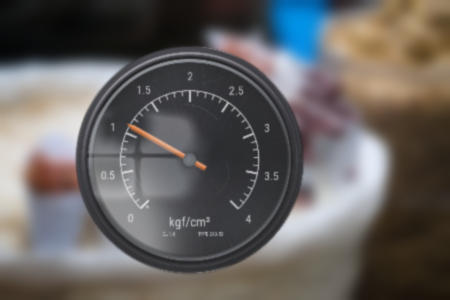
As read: 1.1; kg/cm²
